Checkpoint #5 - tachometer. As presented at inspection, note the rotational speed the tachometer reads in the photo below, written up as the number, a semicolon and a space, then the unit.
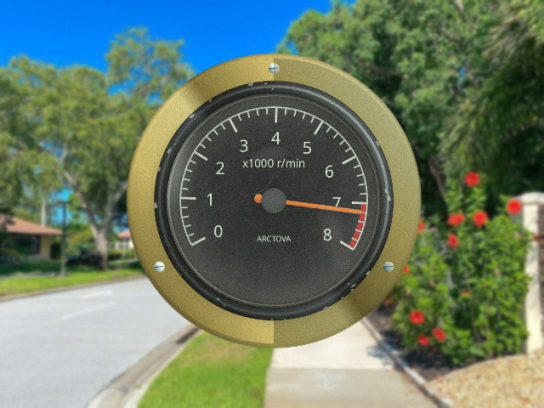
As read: 7200; rpm
